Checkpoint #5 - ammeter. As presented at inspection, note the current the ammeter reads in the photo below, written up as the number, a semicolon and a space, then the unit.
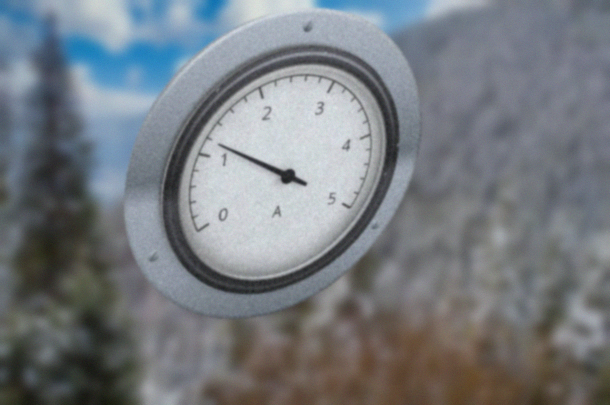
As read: 1.2; A
